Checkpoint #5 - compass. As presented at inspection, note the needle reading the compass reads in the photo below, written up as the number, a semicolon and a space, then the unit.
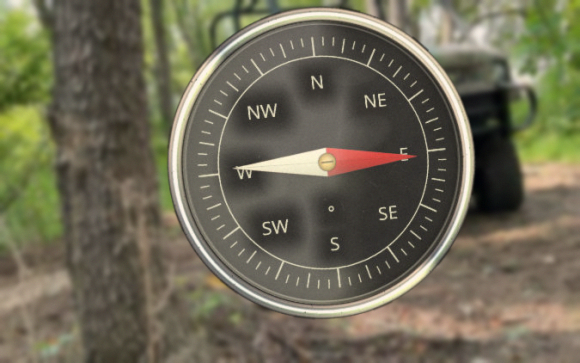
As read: 92.5; °
